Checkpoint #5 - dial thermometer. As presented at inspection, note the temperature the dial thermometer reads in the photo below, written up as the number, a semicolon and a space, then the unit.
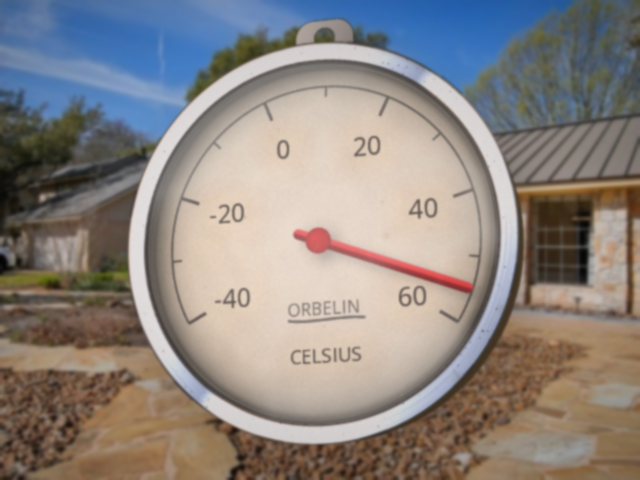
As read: 55; °C
